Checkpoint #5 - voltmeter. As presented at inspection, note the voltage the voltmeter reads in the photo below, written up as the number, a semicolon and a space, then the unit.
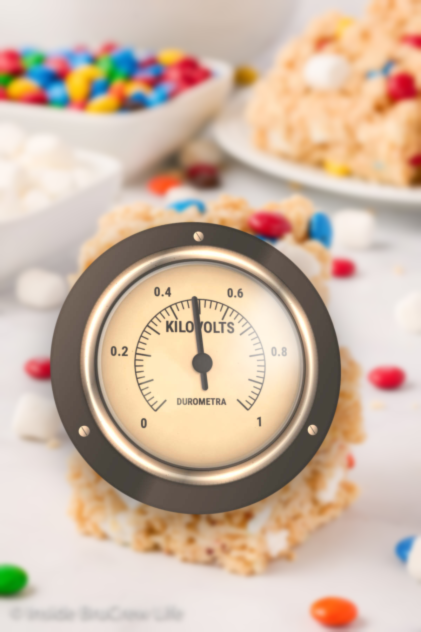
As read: 0.48; kV
